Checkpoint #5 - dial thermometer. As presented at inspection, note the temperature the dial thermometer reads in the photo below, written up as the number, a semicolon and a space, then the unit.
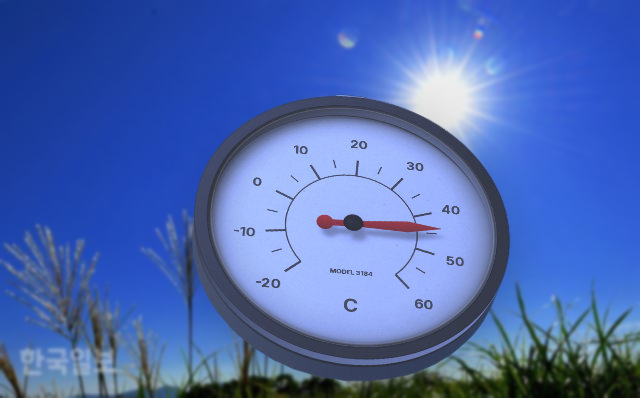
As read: 45; °C
